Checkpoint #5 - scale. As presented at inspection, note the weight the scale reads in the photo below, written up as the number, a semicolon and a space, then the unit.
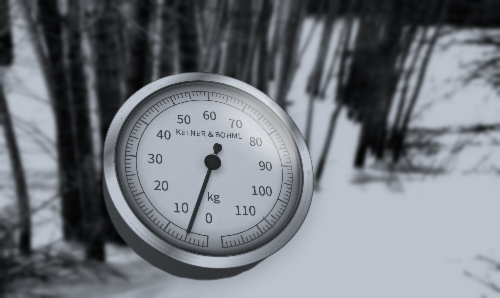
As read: 5; kg
